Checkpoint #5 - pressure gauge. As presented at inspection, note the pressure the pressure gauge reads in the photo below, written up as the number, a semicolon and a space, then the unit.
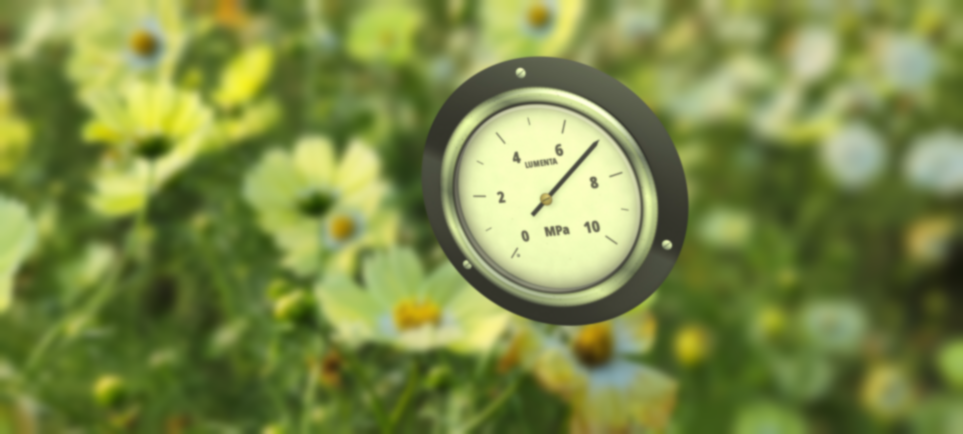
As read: 7; MPa
